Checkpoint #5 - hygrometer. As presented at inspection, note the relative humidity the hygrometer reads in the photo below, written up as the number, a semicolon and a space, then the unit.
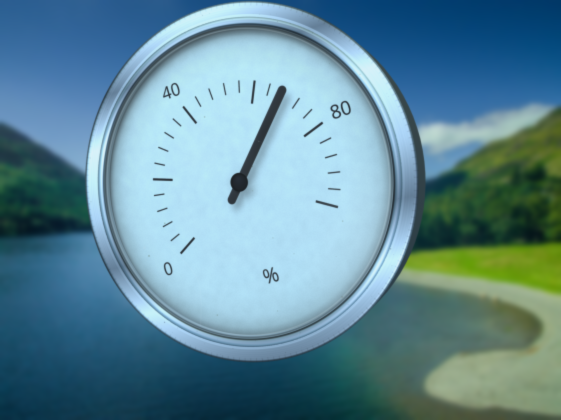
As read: 68; %
